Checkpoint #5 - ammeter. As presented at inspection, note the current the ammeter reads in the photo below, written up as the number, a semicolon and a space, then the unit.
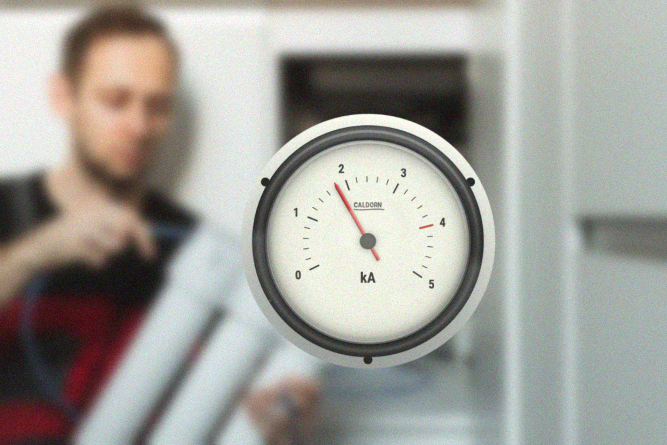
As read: 1.8; kA
